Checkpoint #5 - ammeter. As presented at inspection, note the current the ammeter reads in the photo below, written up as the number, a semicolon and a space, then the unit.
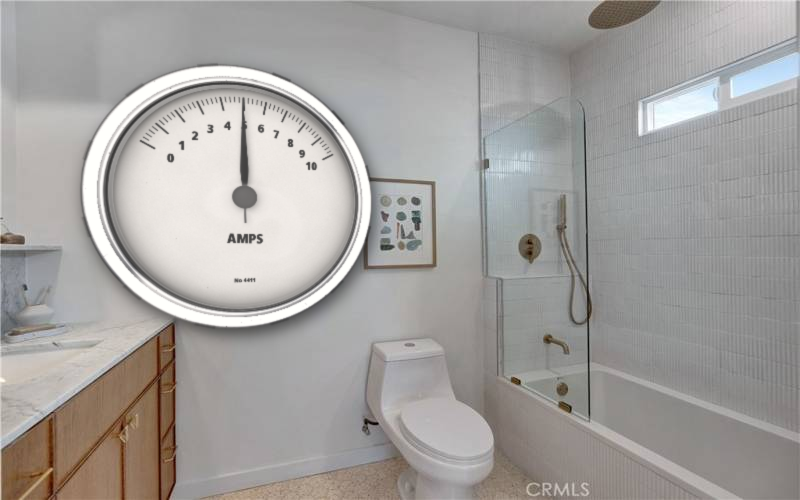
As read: 5; A
